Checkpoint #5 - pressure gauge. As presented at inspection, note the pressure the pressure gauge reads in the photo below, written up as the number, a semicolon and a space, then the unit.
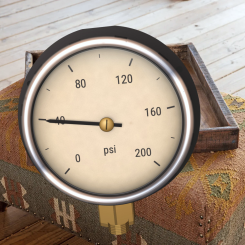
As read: 40; psi
